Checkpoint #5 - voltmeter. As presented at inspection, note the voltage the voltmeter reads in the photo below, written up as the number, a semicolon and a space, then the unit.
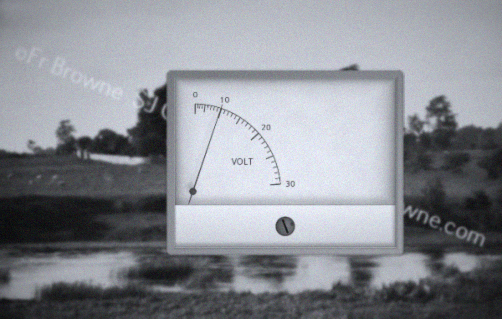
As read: 10; V
